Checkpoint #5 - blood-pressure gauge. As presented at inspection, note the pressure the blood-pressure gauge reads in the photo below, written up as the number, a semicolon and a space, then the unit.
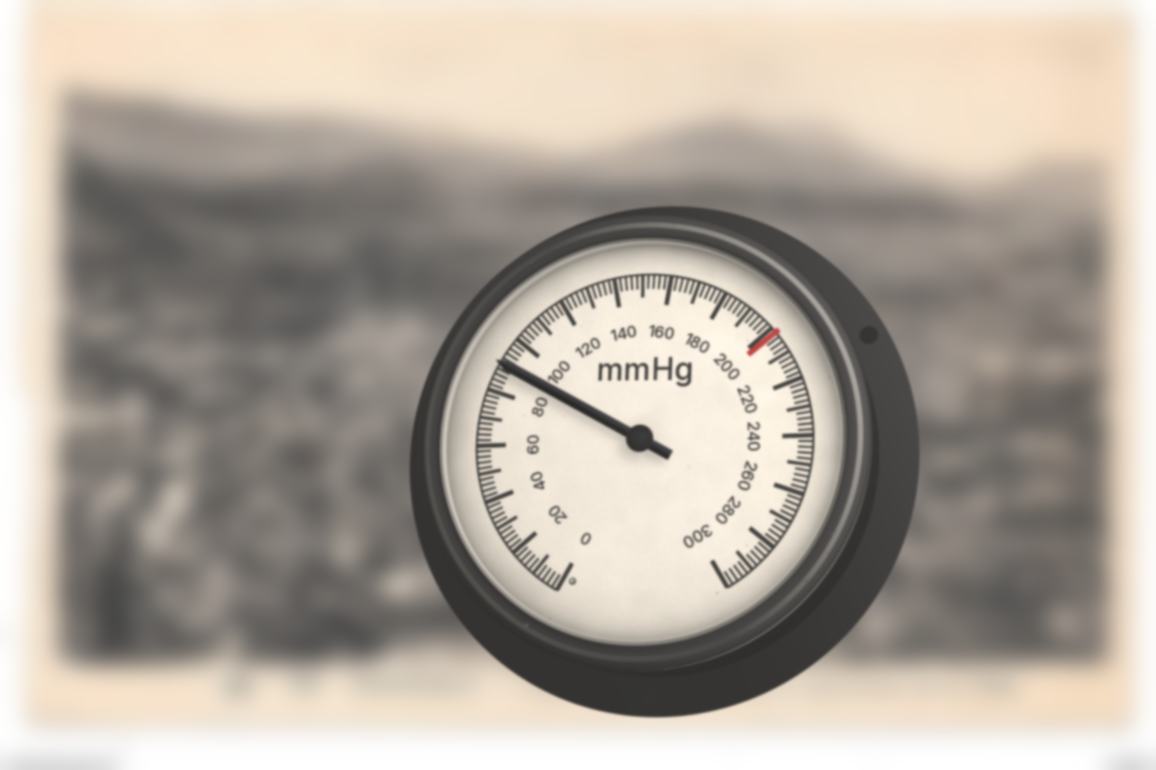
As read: 90; mmHg
